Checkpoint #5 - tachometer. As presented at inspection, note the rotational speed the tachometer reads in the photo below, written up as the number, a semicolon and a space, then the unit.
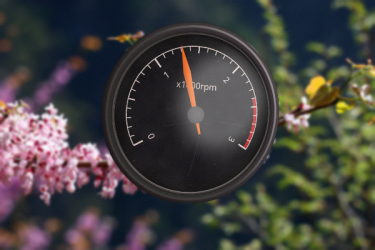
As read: 1300; rpm
